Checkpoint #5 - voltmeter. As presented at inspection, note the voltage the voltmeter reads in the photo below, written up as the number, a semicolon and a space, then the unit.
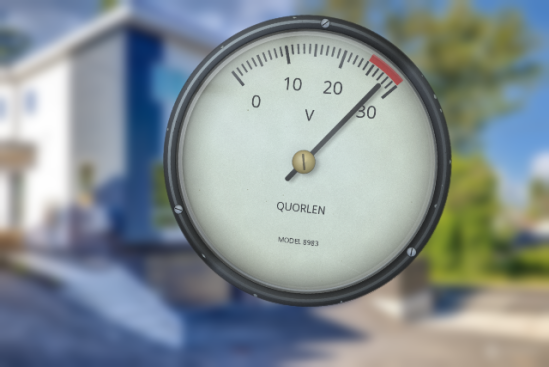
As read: 28; V
